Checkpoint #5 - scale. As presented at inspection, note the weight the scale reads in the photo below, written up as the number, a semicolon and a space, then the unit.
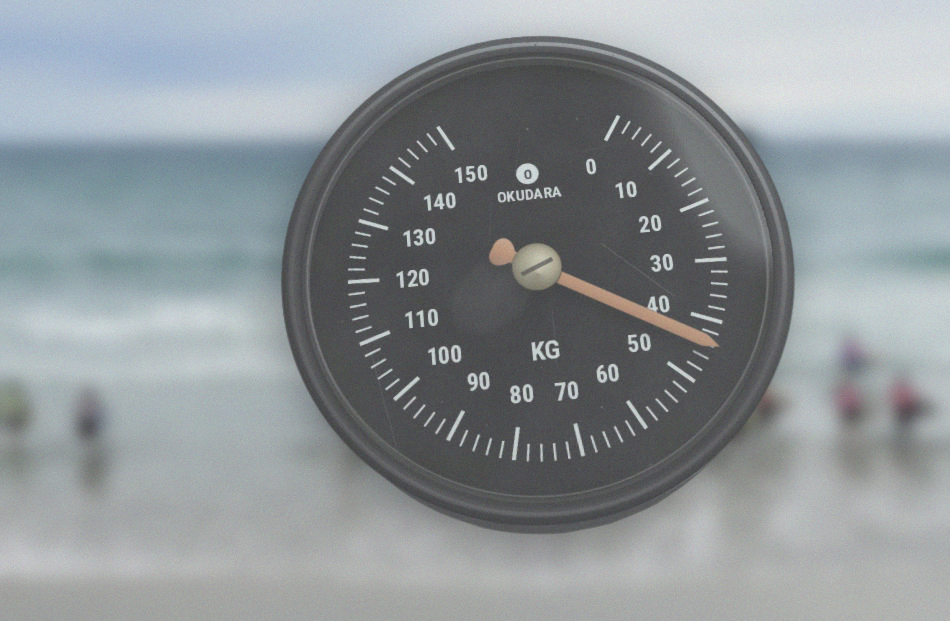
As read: 44; kg
